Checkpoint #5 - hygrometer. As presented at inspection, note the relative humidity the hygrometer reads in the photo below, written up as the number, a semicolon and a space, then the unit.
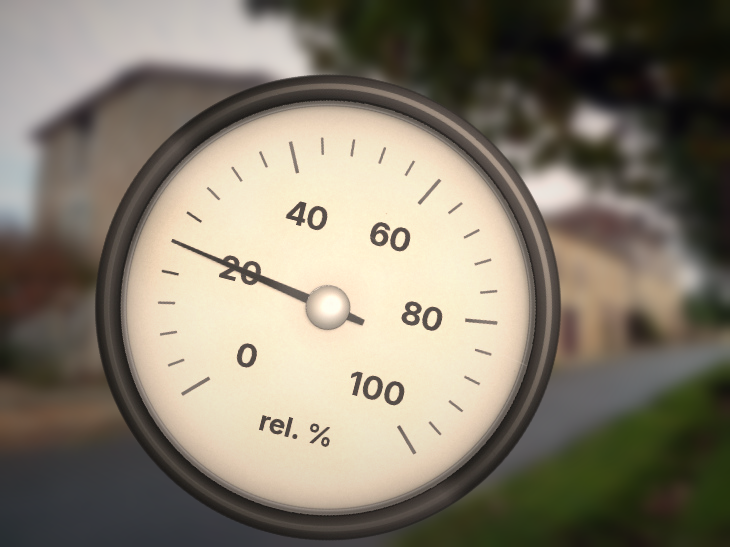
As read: 20; %
